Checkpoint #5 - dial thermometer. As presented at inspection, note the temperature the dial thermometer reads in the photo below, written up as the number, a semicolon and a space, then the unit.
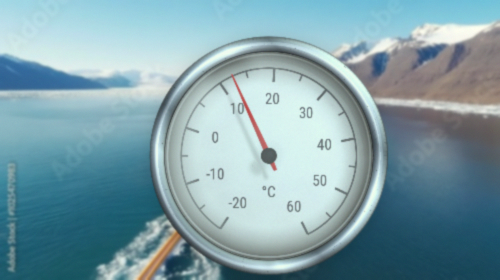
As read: 12.5; °C
